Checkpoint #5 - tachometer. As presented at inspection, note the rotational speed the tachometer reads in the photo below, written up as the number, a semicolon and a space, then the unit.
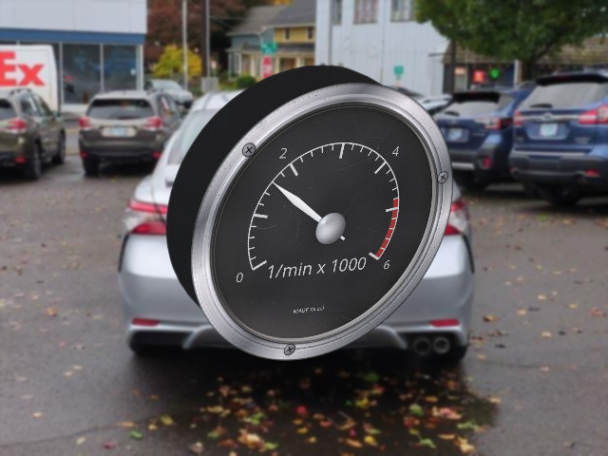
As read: 1600; rpm
